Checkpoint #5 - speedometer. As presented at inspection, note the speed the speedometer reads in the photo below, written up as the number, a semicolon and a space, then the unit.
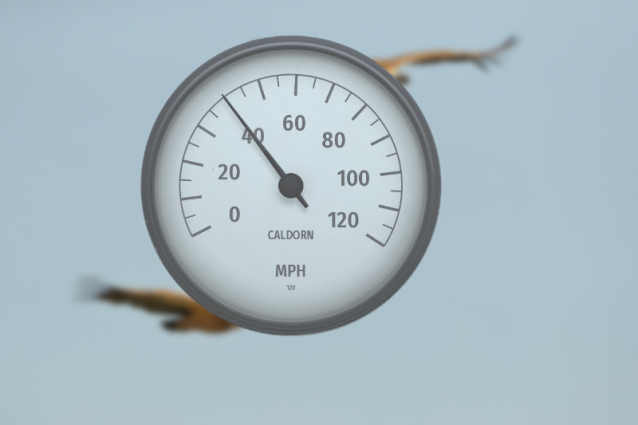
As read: 40; mph
